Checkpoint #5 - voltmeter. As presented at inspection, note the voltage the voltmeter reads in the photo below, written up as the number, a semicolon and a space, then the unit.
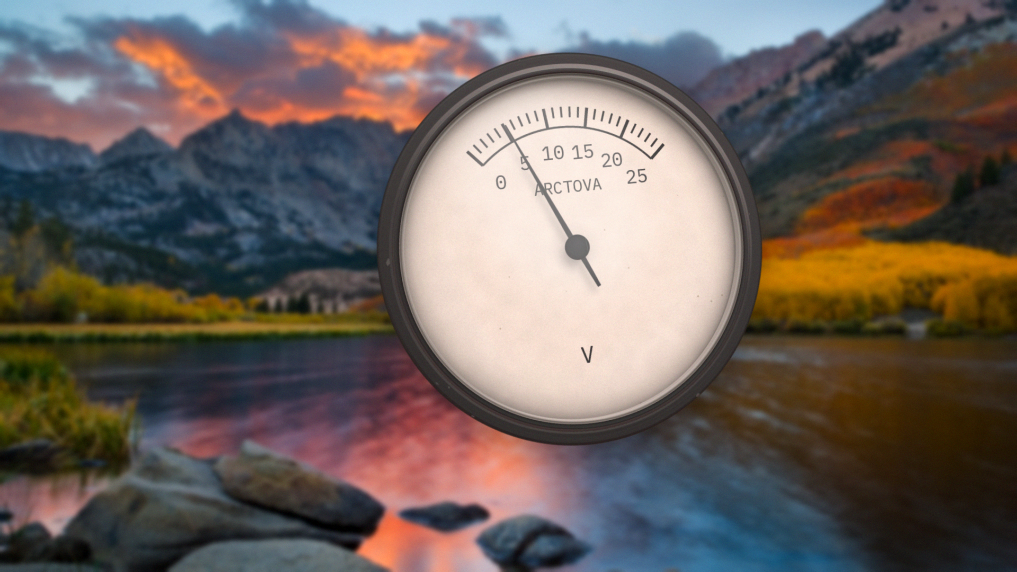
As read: 5; V
